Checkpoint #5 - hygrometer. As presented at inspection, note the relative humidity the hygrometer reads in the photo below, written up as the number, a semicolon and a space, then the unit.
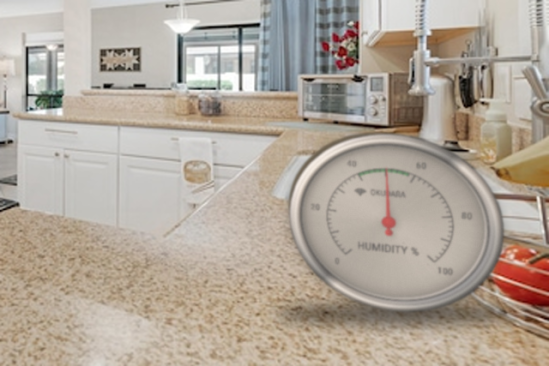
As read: 50; %
